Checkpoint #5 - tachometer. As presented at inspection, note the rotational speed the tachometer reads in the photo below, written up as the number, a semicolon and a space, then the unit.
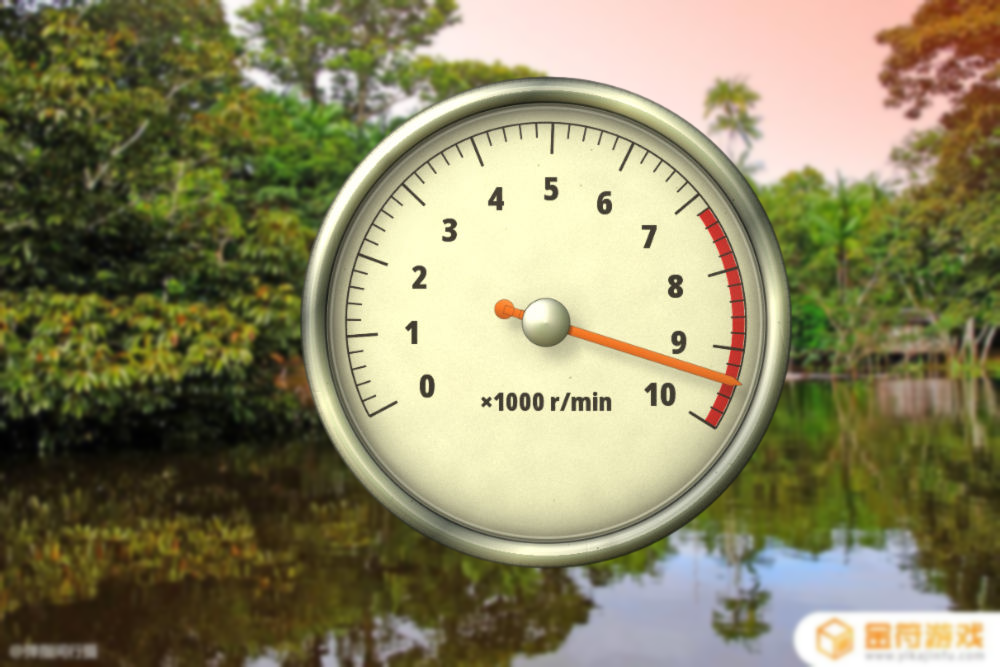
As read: 9400; rpm
